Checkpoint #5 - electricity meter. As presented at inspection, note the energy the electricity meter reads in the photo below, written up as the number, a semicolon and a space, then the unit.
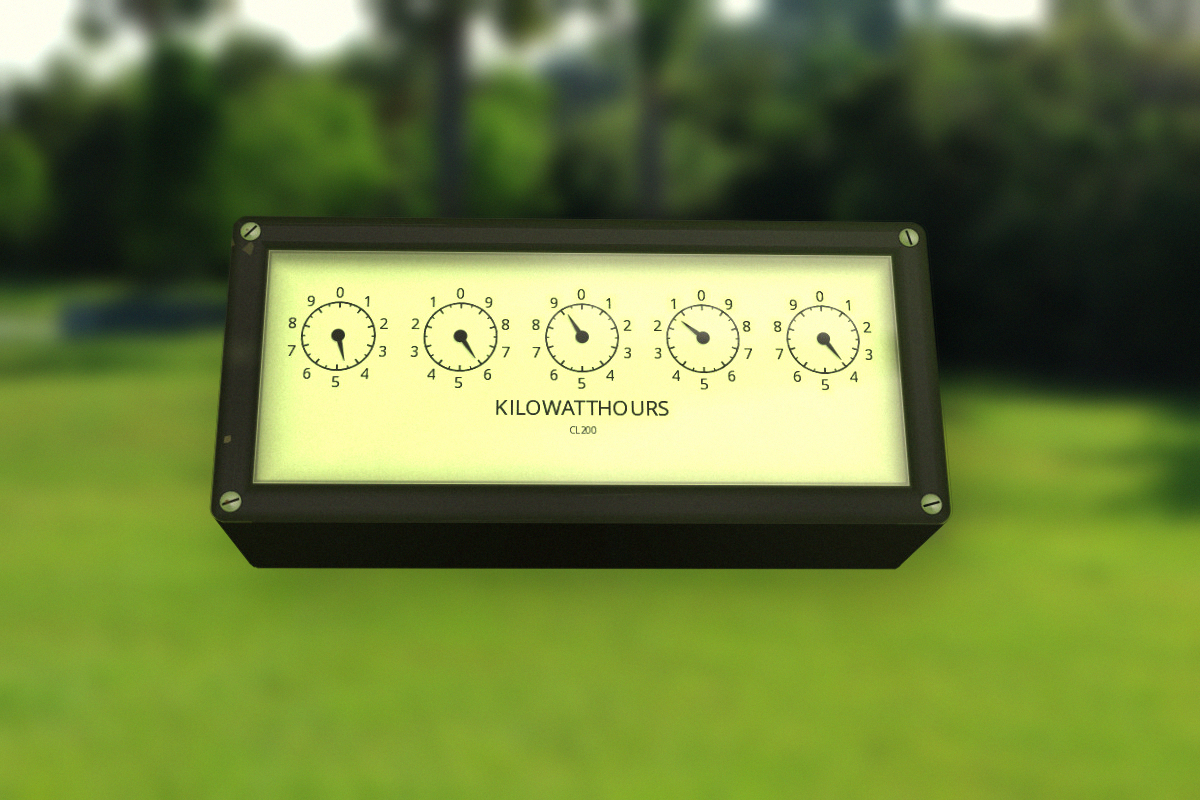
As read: 45914; kWh
